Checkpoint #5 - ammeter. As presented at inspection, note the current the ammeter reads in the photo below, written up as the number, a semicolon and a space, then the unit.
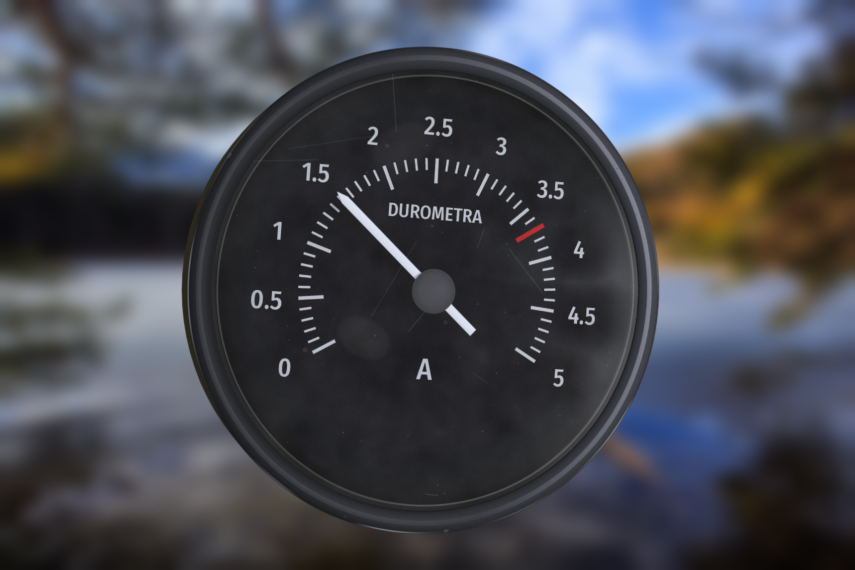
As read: 1.5; A
